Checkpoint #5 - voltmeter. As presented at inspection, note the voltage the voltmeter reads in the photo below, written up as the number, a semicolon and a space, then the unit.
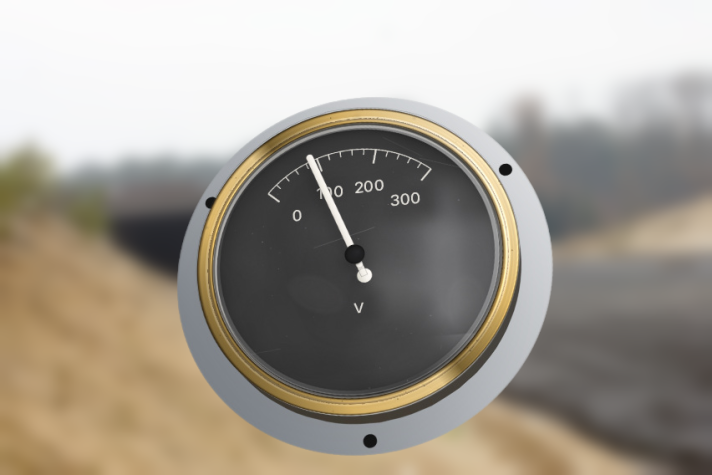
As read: 90; V
